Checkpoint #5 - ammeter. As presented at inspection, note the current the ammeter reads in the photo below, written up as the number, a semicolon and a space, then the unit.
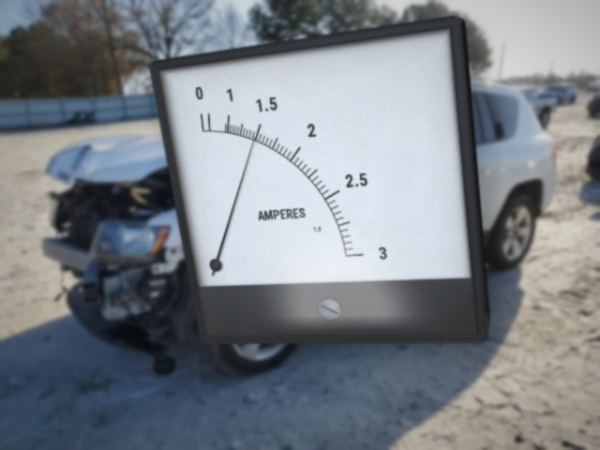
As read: 1.5; A
